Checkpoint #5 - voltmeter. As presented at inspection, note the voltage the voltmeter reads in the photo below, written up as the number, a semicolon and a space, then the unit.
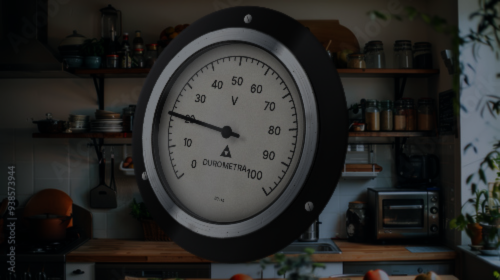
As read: 20; V
